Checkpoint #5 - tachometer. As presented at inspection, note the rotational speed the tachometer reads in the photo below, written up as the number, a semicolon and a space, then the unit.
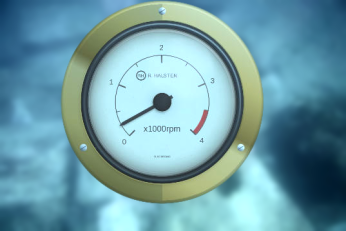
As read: 250; rpm
